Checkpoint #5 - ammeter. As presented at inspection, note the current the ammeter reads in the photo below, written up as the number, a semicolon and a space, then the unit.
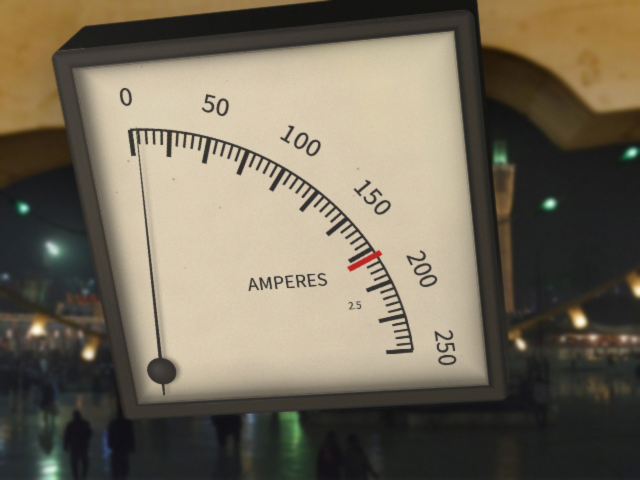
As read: 5; A
